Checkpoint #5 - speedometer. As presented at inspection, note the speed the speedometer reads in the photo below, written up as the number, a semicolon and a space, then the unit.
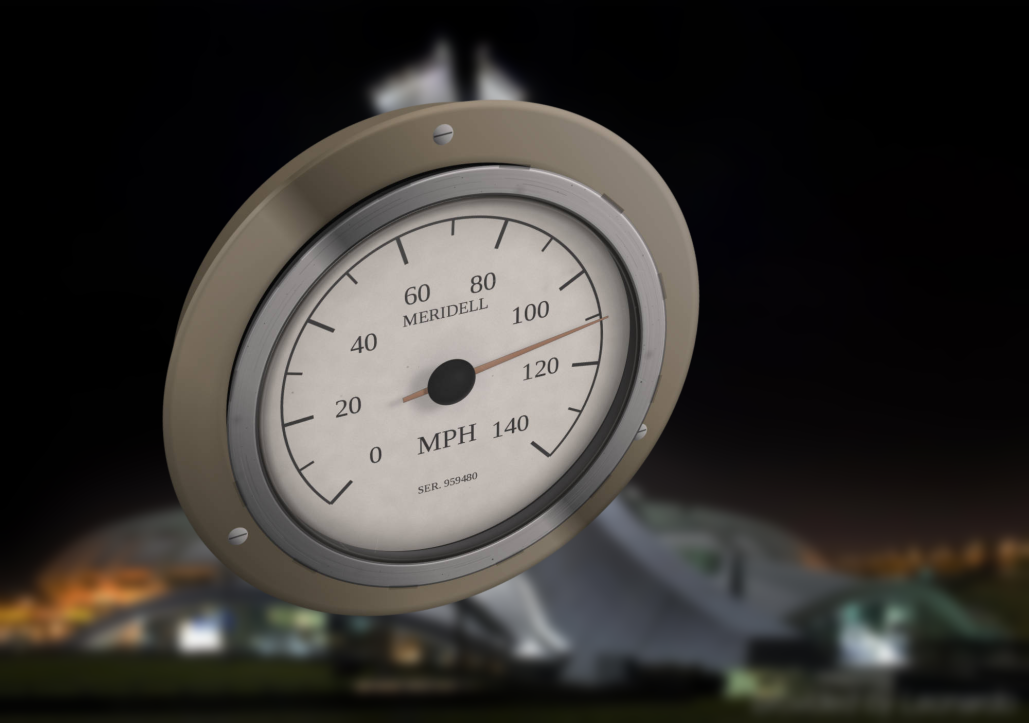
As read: 110; mph
